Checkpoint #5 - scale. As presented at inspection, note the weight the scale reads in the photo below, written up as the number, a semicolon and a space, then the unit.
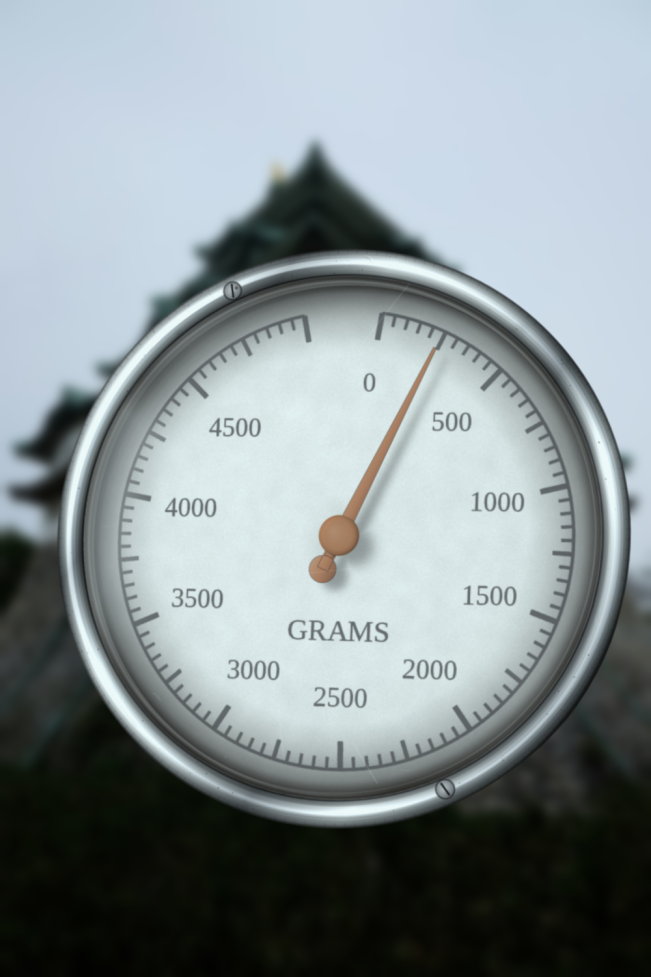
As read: 250; g
